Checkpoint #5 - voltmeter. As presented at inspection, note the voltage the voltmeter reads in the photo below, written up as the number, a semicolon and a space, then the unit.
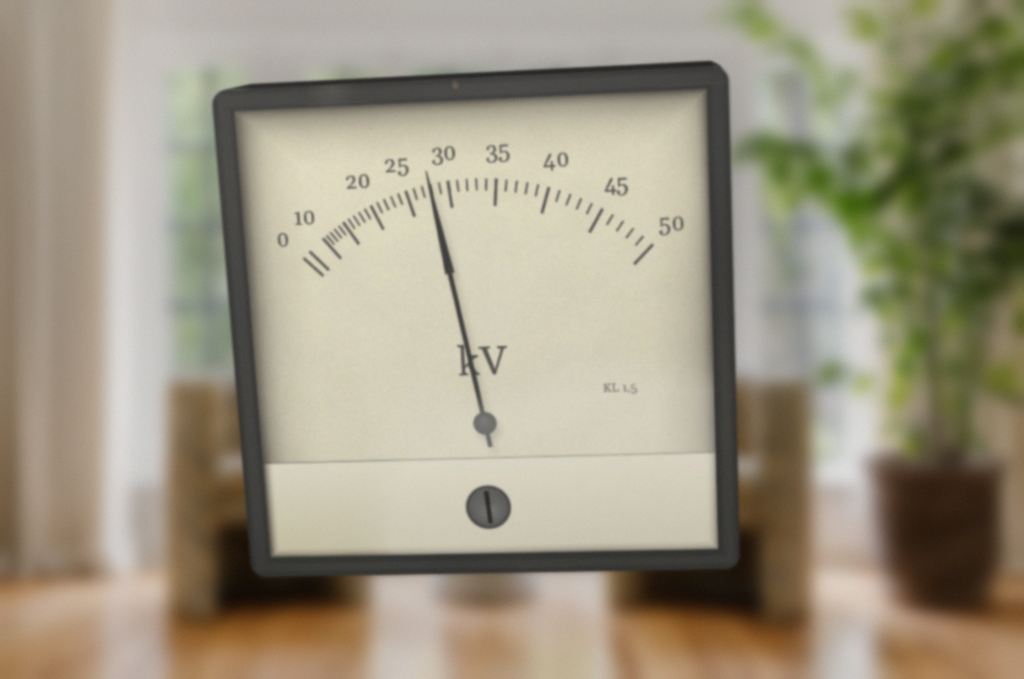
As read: 28; kV
